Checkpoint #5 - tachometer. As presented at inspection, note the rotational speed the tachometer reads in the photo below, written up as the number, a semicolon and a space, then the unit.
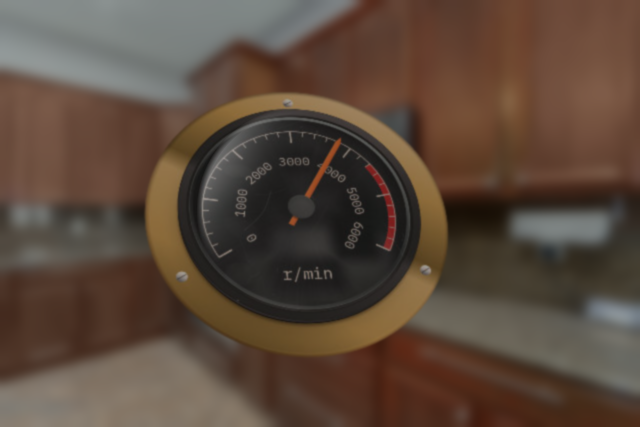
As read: 3800; rpm
